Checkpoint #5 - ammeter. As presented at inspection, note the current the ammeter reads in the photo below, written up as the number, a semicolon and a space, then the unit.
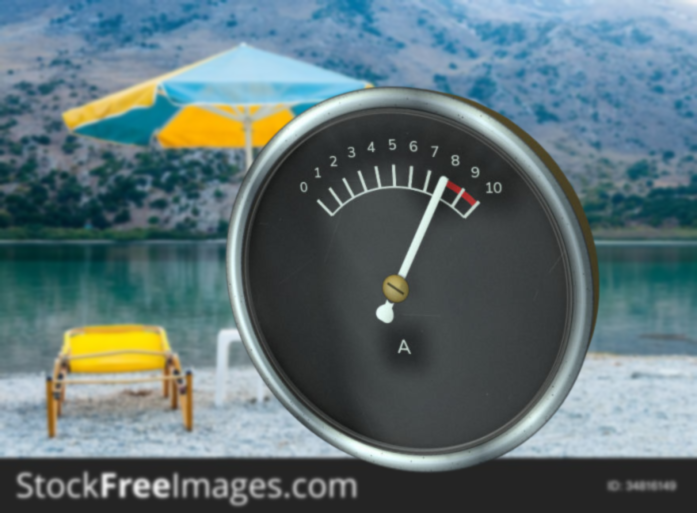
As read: 8; A
